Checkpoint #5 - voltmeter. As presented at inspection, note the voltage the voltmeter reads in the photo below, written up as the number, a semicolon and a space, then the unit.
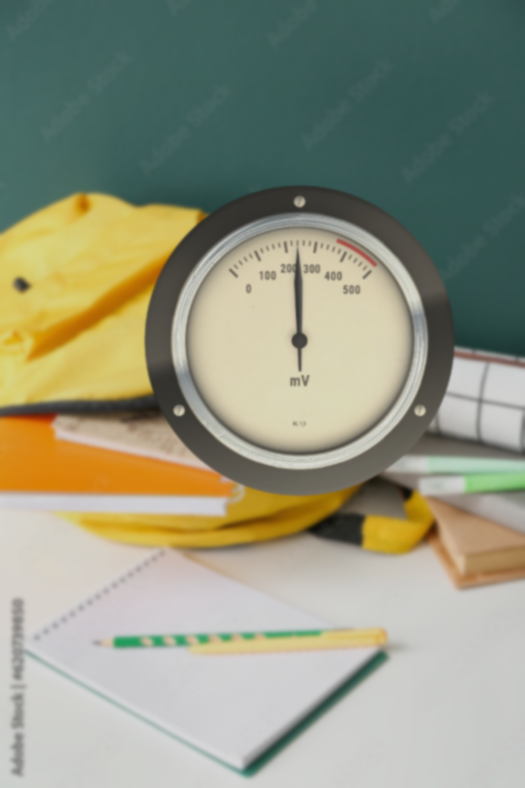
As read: 240; mV
